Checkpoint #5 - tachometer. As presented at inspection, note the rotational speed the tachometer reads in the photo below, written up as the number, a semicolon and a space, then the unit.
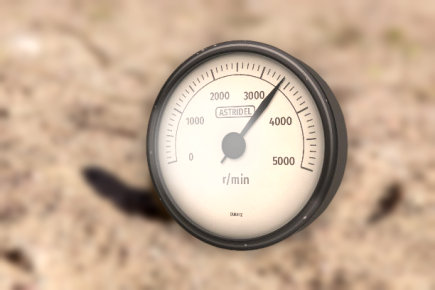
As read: 3400; rpm
